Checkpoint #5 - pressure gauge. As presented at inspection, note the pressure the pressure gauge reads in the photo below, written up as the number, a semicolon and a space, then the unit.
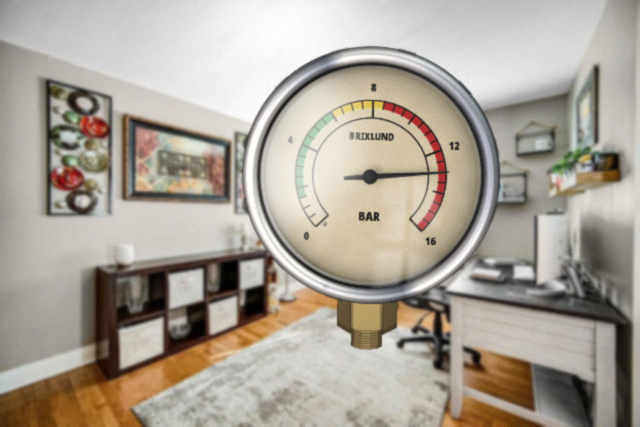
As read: 13; bar
